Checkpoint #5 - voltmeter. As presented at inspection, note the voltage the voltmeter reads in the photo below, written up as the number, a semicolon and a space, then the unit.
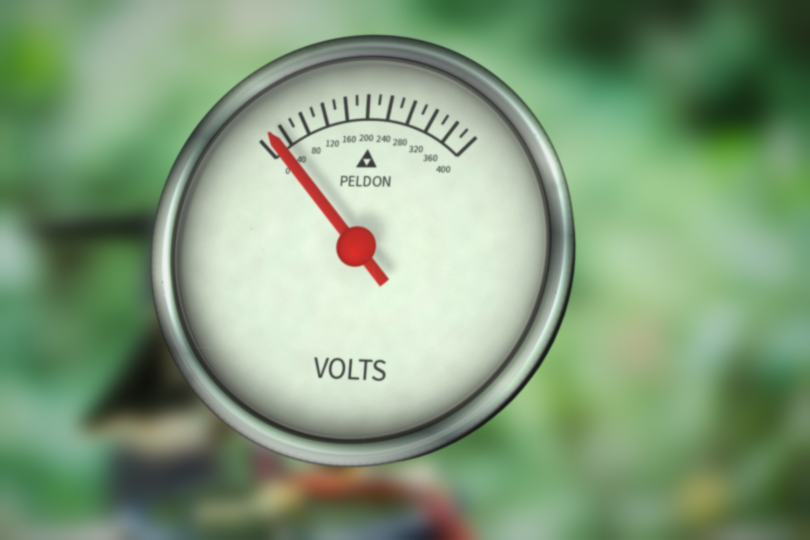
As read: 20; V
